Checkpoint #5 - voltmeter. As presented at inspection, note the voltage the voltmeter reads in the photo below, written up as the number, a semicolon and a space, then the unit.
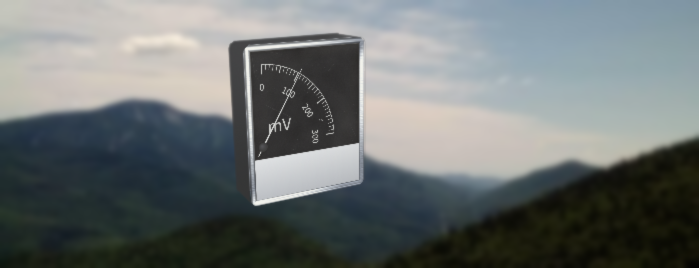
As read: 100; mV
